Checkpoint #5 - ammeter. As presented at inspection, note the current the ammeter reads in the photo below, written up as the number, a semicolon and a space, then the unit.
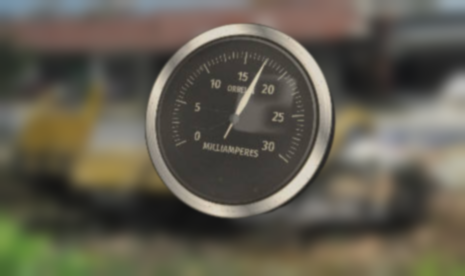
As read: 17.5; mA
